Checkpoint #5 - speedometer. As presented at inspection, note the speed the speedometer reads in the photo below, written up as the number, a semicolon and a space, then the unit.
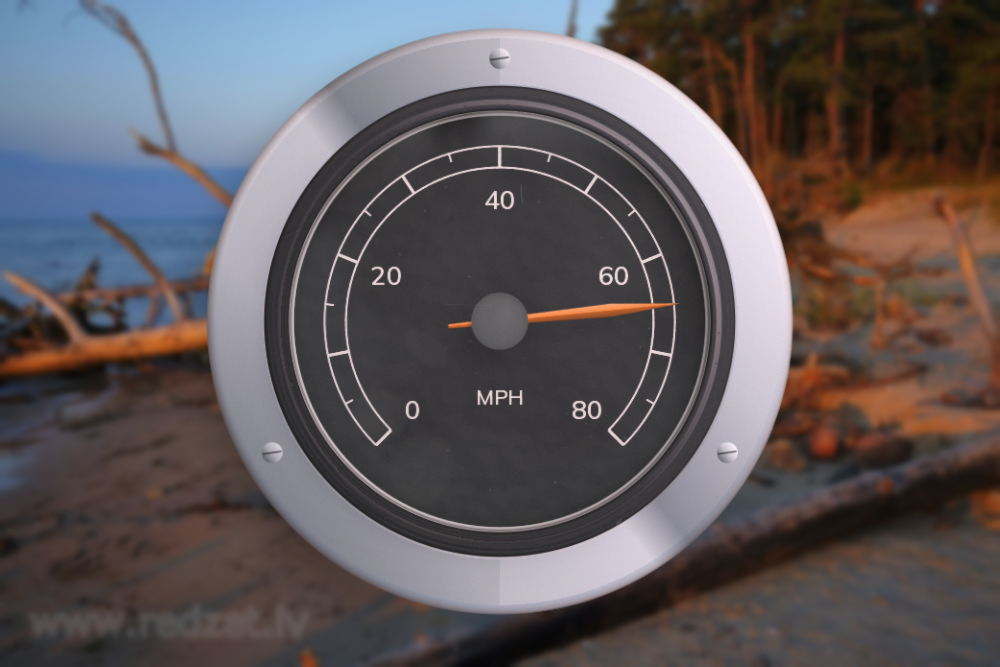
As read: 65; mph
